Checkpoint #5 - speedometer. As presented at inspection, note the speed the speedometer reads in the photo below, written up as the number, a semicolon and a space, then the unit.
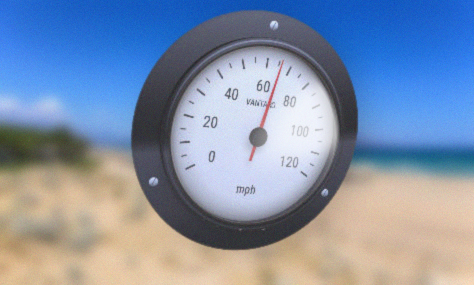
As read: 65; mph
